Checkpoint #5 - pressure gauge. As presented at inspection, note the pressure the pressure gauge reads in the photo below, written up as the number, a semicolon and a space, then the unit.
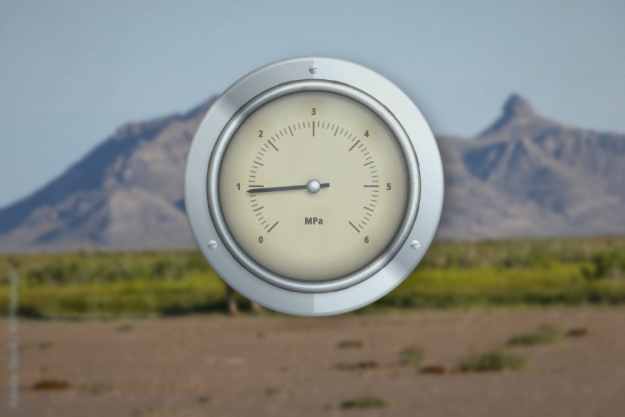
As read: 0.9; MPa
